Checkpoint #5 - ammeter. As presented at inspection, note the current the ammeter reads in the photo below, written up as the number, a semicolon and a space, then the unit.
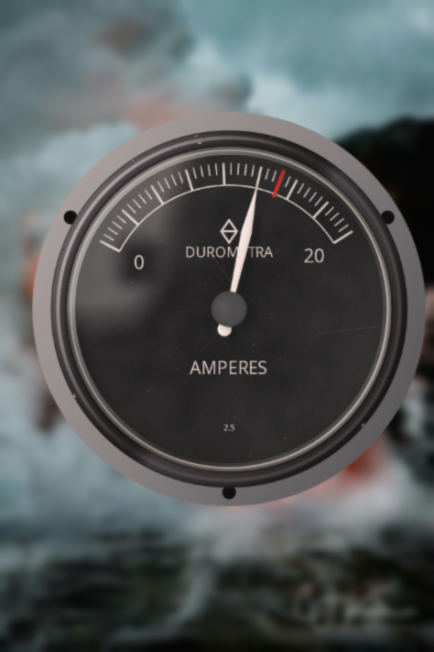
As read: 12.5; A
